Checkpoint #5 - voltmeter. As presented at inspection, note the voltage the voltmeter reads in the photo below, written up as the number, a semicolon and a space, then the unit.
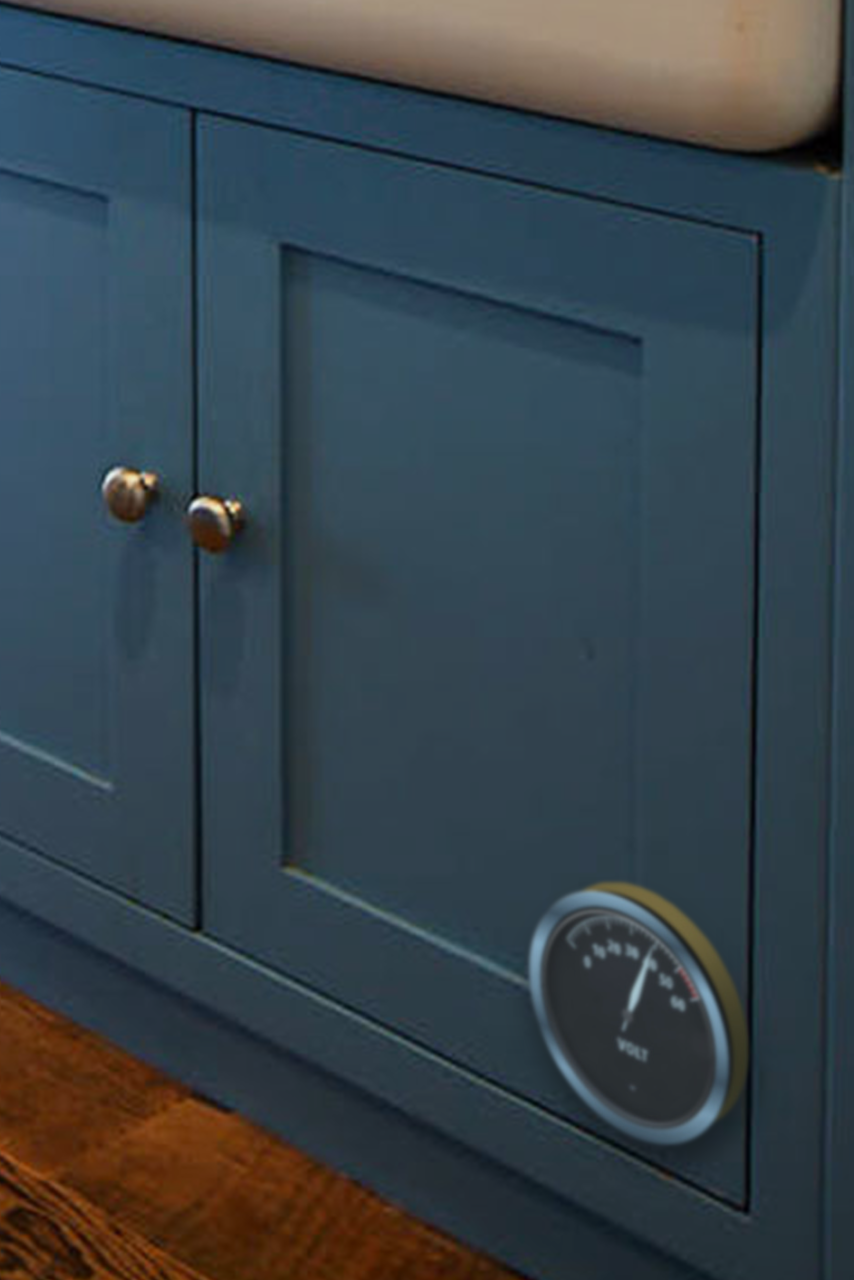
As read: 40; V
